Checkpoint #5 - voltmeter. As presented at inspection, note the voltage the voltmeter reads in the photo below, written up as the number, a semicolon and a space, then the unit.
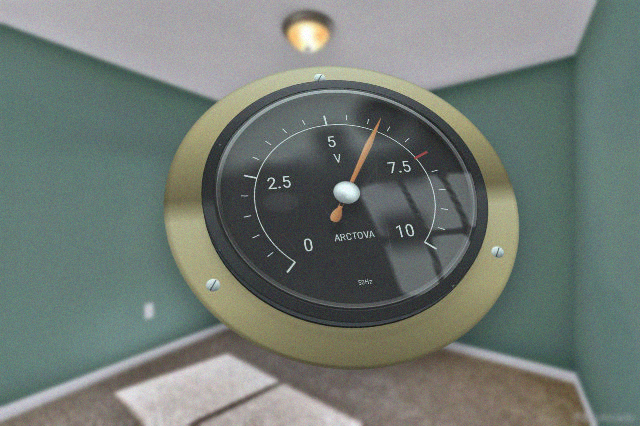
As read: 6.25; V
